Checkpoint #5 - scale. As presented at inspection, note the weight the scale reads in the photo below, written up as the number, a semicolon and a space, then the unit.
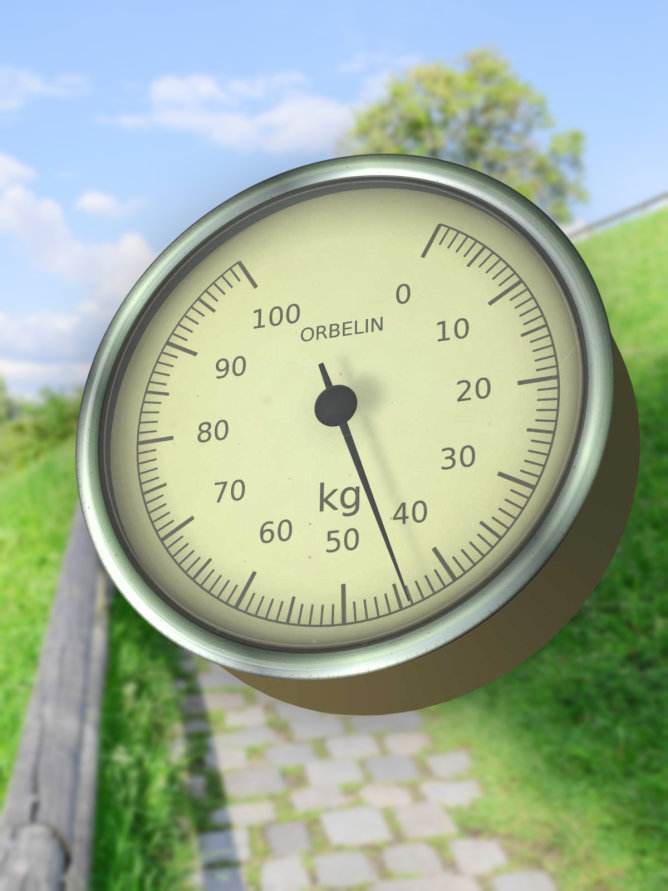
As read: 44; kg
